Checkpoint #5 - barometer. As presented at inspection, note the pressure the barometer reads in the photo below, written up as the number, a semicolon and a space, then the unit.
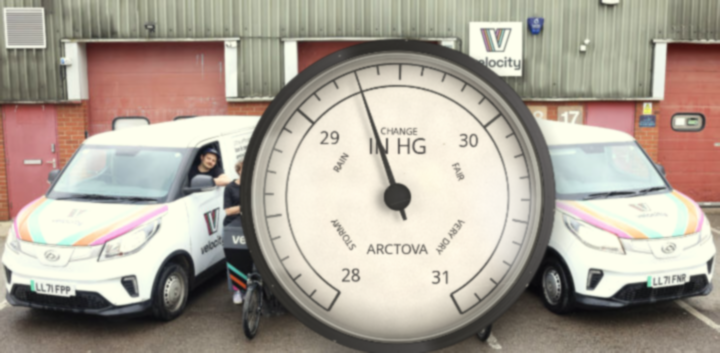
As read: 29.3; inHg
